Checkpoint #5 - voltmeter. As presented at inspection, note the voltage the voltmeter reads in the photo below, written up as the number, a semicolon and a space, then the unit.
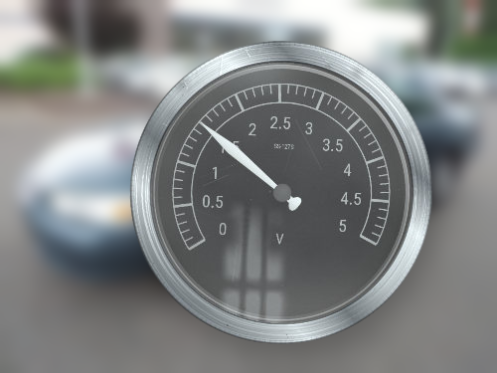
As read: 1.5; V
